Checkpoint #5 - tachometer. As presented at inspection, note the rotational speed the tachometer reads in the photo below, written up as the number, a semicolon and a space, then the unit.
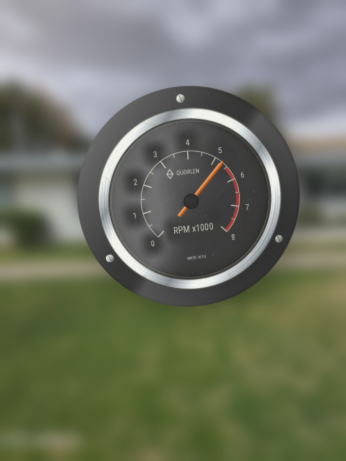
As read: 5250; rpm
